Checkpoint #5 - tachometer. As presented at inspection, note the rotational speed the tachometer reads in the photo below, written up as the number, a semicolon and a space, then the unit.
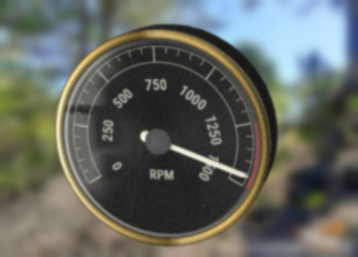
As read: 1450; rpm
